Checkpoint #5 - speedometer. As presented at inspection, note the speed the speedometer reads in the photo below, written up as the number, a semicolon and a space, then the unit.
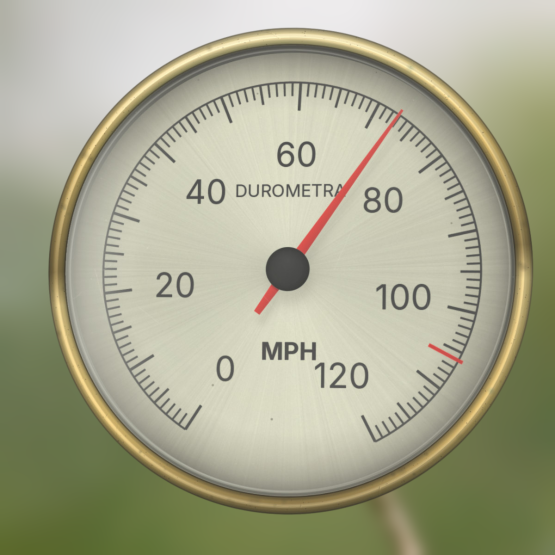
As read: 73; mph
